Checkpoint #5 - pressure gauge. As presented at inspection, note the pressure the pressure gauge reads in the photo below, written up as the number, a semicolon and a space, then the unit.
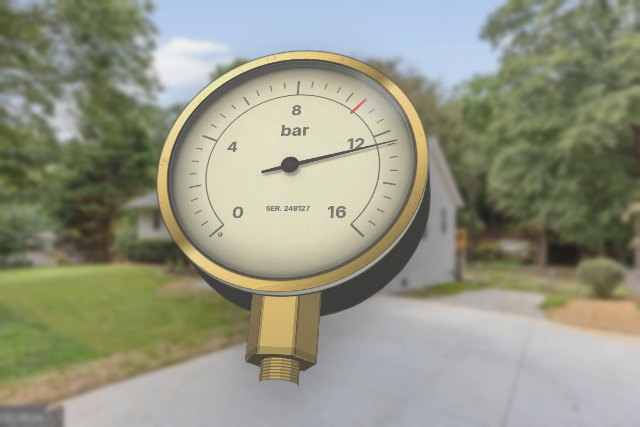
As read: 12.5; bar
